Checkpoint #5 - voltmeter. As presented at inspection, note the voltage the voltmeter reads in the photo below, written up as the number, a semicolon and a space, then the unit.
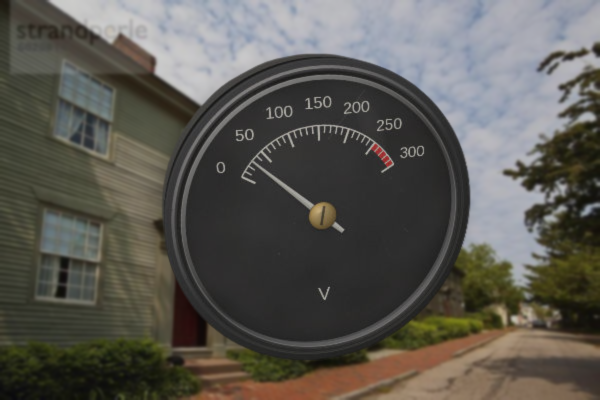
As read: 30; V
